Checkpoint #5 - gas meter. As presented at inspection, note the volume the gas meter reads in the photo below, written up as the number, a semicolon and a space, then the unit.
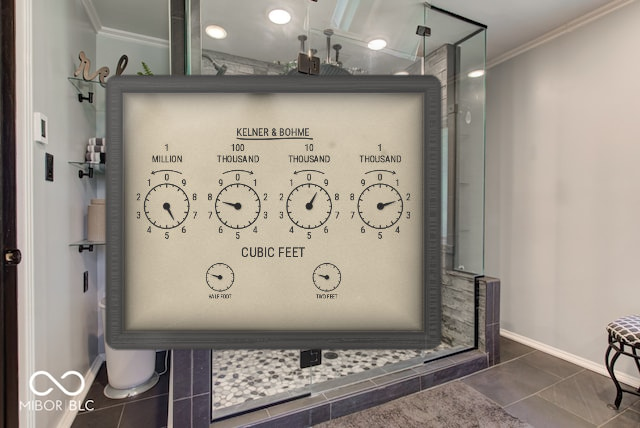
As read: 579200; ft³
